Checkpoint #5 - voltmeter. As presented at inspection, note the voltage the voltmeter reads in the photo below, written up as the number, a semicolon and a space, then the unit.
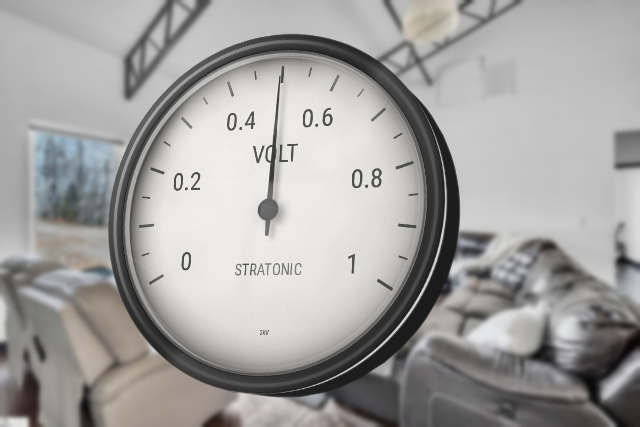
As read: 0.5; V
